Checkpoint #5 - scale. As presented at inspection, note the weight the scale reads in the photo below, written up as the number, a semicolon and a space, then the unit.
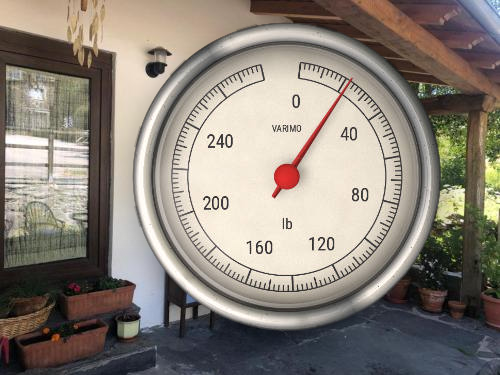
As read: 22; lb
